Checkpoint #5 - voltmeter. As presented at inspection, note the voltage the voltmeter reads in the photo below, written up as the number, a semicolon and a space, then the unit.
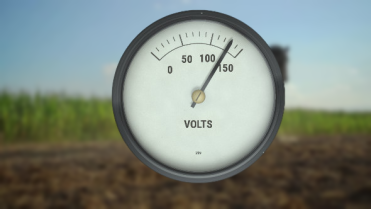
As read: 130; V
